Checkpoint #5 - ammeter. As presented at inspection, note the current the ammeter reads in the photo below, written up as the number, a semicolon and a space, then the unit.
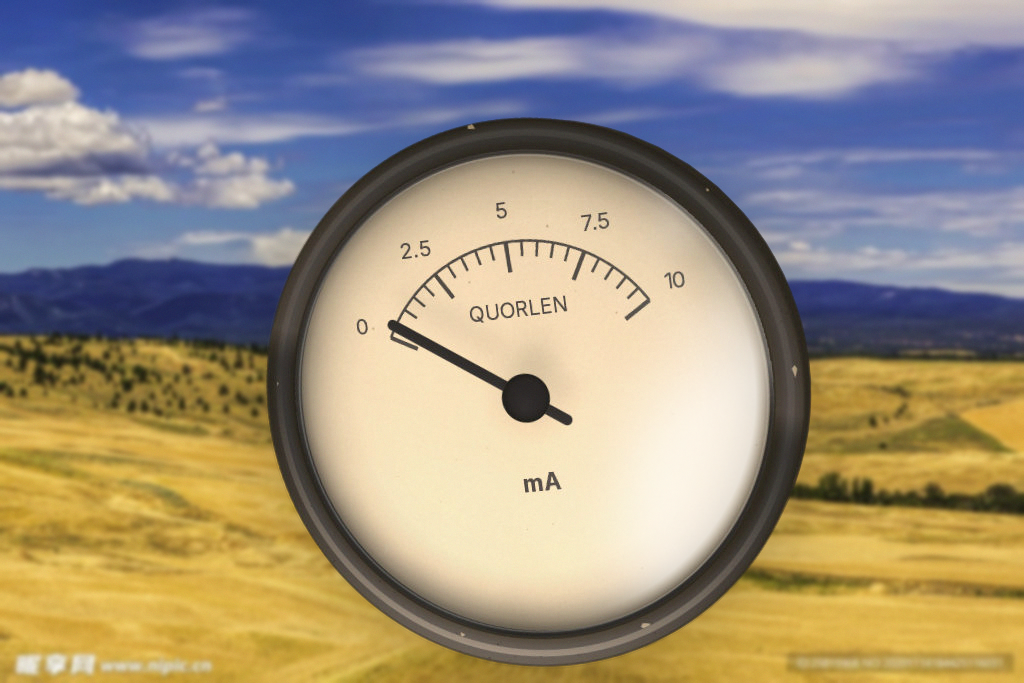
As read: 0.5; mA
